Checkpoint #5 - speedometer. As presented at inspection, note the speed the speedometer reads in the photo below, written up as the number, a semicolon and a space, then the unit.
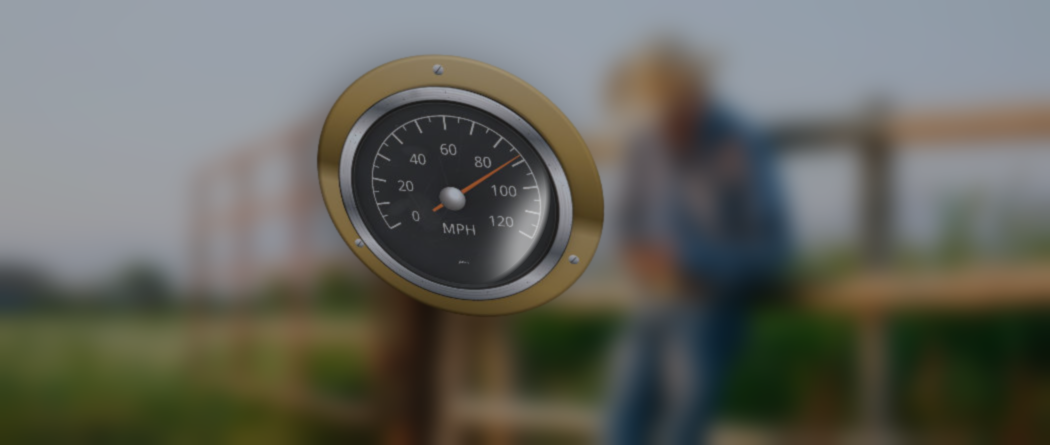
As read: 87.5; mph
